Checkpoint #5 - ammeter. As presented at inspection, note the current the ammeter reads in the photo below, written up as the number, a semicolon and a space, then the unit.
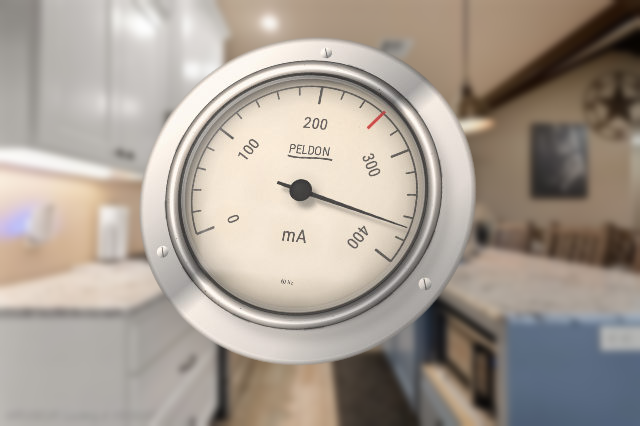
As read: 370; mA
